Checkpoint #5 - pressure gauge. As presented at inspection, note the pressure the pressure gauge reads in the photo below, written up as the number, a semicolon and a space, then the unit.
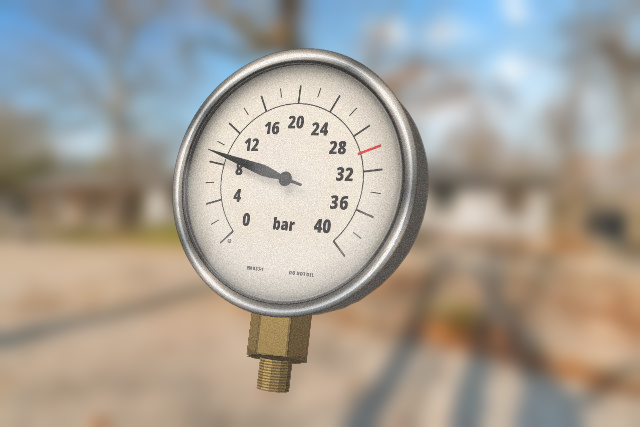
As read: 9; bar
